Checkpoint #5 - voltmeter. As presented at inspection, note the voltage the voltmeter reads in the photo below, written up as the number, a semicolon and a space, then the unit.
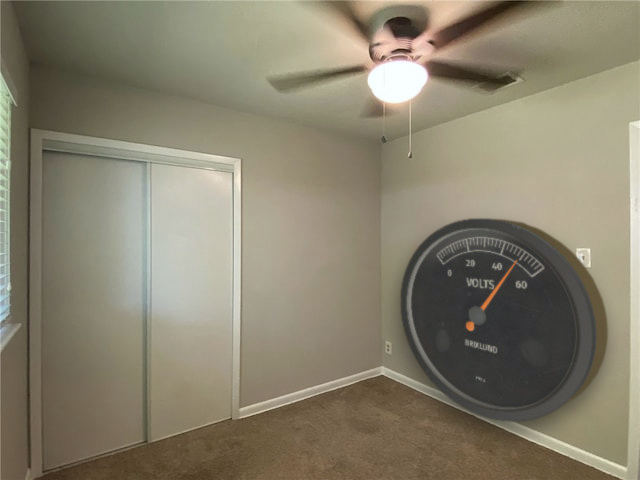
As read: 50; V
